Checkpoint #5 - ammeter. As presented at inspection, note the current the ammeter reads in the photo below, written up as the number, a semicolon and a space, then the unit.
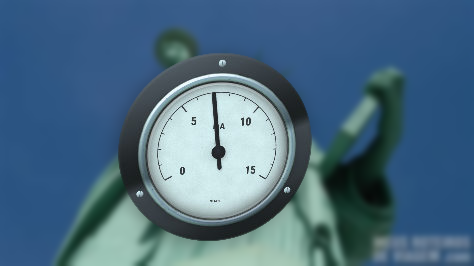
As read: 7; mA
